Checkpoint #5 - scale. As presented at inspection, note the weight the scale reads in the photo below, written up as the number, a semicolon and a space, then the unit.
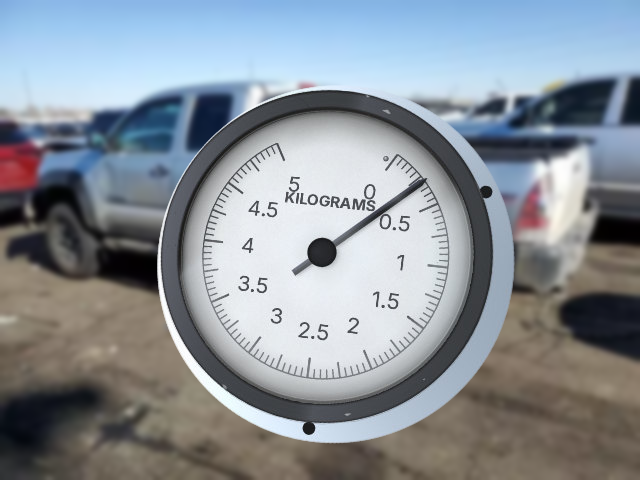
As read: 0.3; kg
